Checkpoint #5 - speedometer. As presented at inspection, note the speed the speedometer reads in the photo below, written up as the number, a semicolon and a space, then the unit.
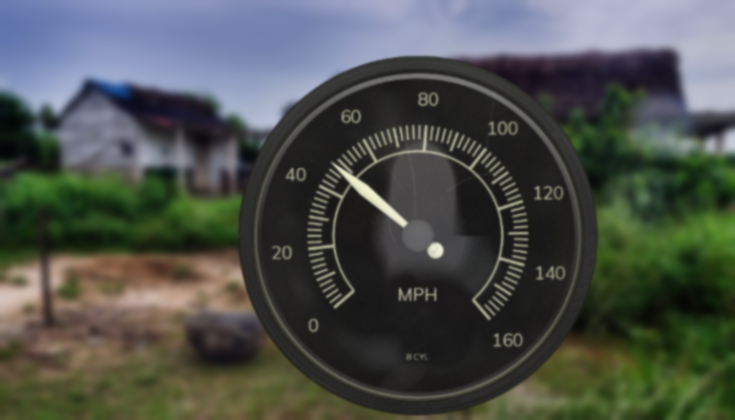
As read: 48; mph
